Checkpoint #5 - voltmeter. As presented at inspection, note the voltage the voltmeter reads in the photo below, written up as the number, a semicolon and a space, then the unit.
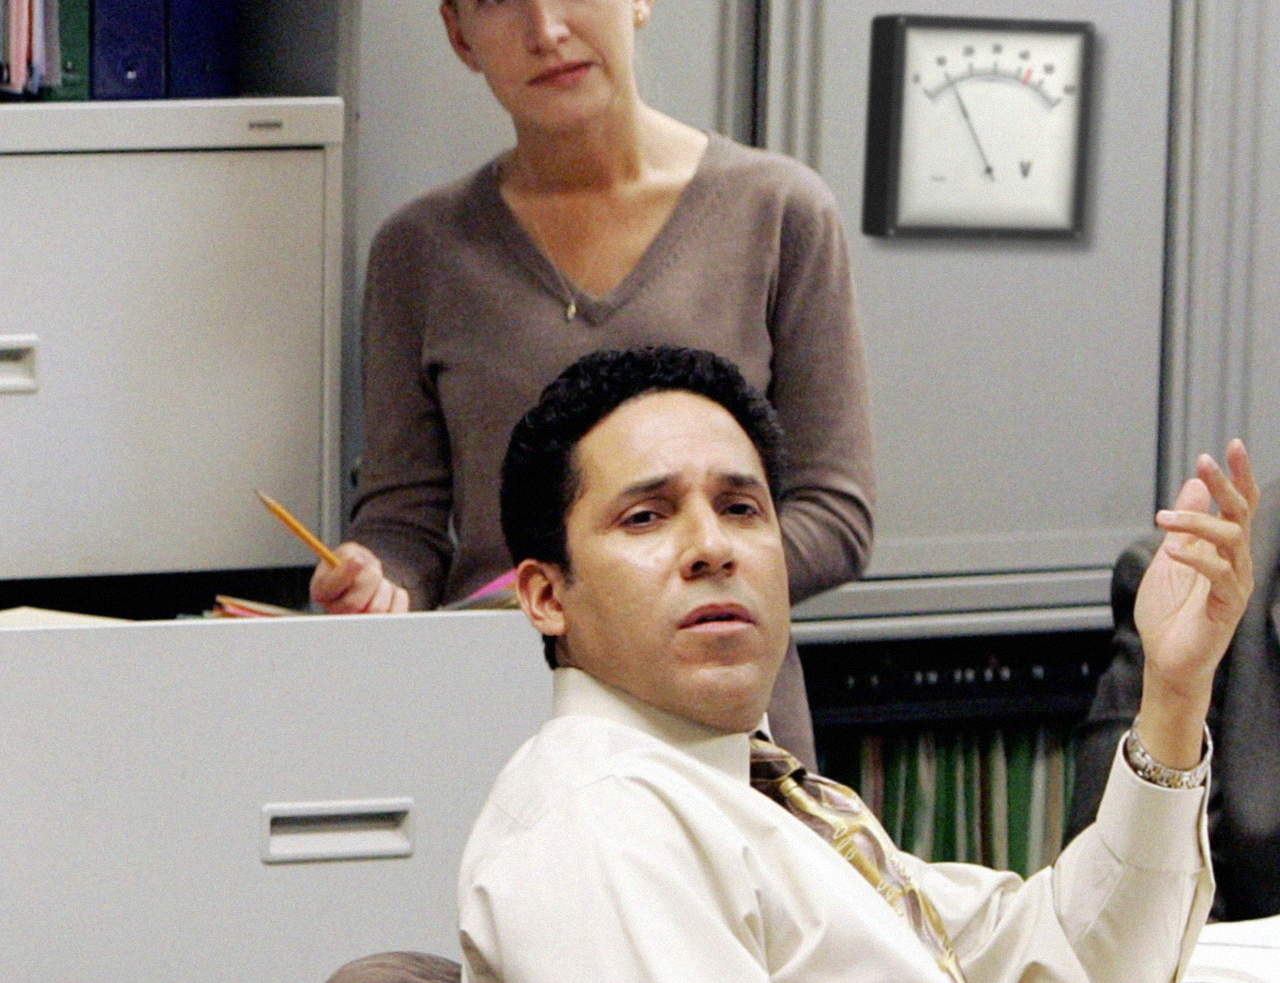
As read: 10; V
